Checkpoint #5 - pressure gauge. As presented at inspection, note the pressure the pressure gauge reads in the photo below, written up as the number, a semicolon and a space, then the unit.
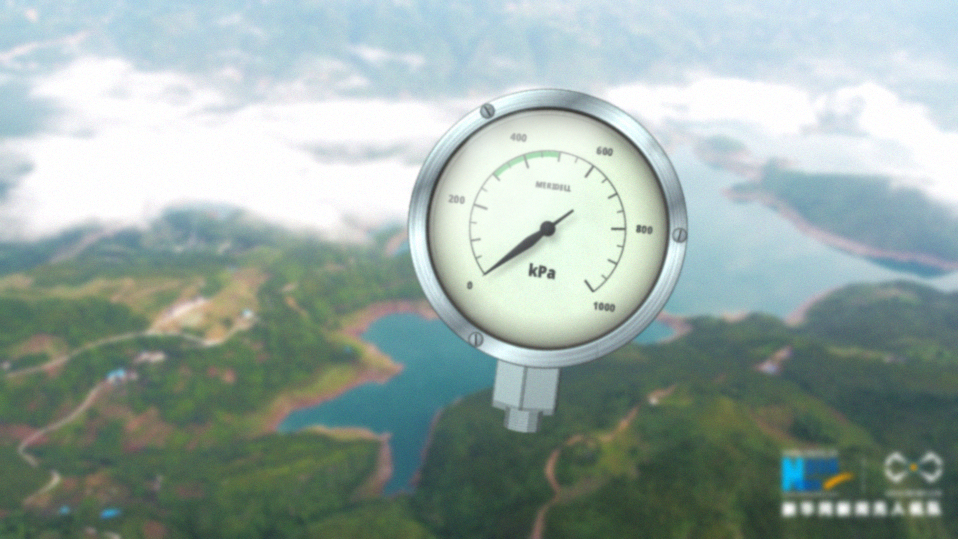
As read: 0; kPa
